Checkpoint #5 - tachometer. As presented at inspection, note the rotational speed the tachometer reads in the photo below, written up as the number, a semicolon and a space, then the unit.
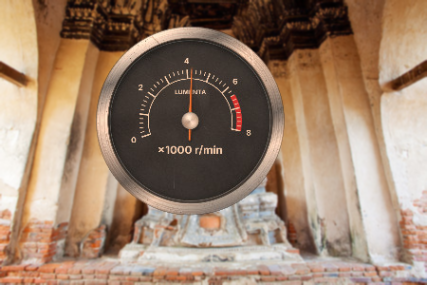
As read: 4200; rpm
